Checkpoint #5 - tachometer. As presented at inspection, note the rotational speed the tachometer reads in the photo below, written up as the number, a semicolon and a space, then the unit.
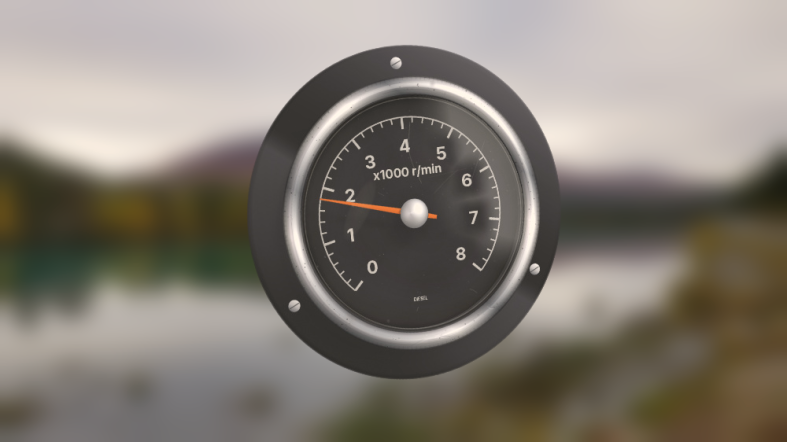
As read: 1800; rpm
